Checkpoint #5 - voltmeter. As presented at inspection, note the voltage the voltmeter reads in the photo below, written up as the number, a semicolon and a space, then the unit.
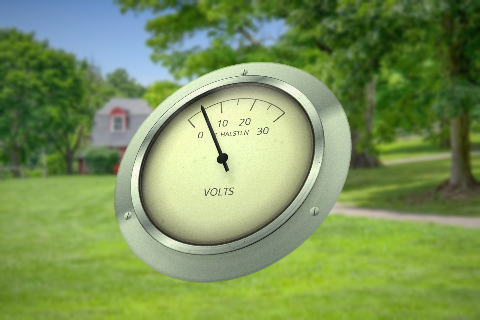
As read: 5; V
